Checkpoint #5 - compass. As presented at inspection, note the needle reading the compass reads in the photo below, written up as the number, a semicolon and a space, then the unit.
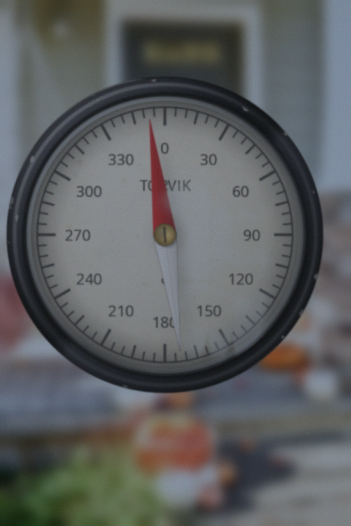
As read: 352.5; °
